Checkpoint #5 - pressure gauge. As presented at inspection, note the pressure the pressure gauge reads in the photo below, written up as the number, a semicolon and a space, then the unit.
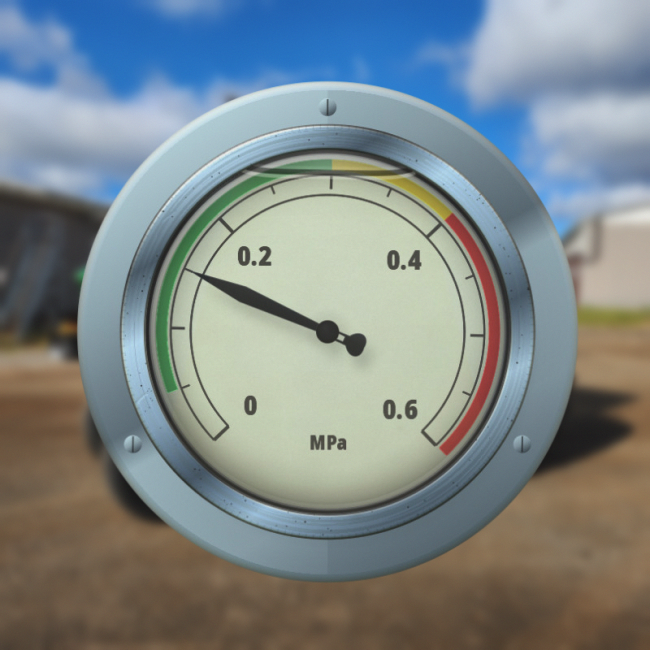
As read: 0.15; MPa
